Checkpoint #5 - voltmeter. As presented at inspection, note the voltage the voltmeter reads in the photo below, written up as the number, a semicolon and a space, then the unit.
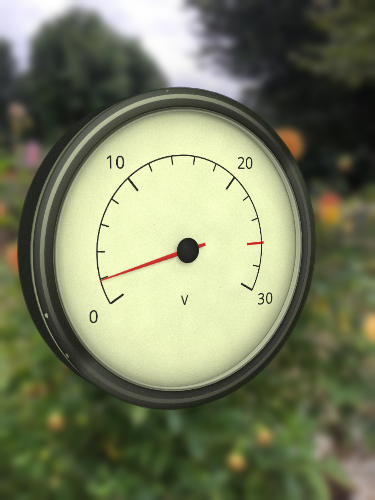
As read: 2; V
